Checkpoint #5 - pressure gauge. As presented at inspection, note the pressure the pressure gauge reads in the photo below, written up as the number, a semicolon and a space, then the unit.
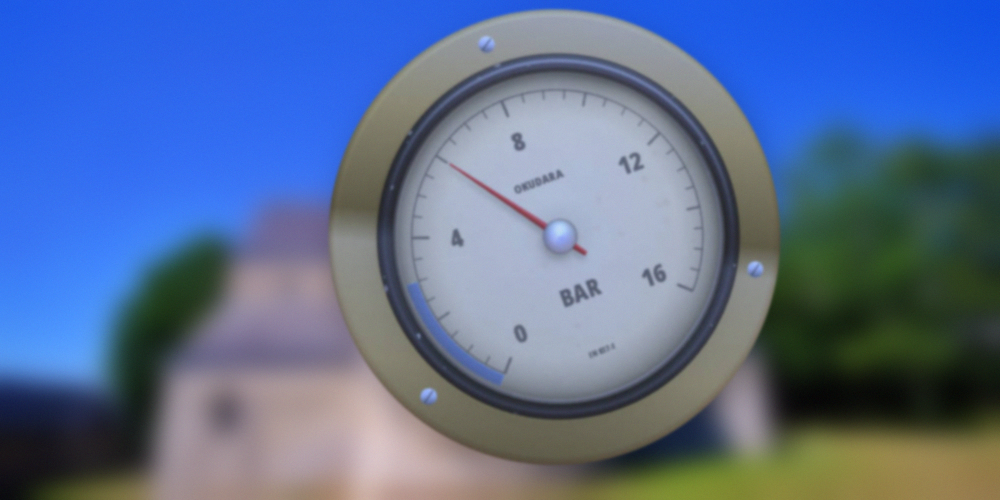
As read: 6; bar
